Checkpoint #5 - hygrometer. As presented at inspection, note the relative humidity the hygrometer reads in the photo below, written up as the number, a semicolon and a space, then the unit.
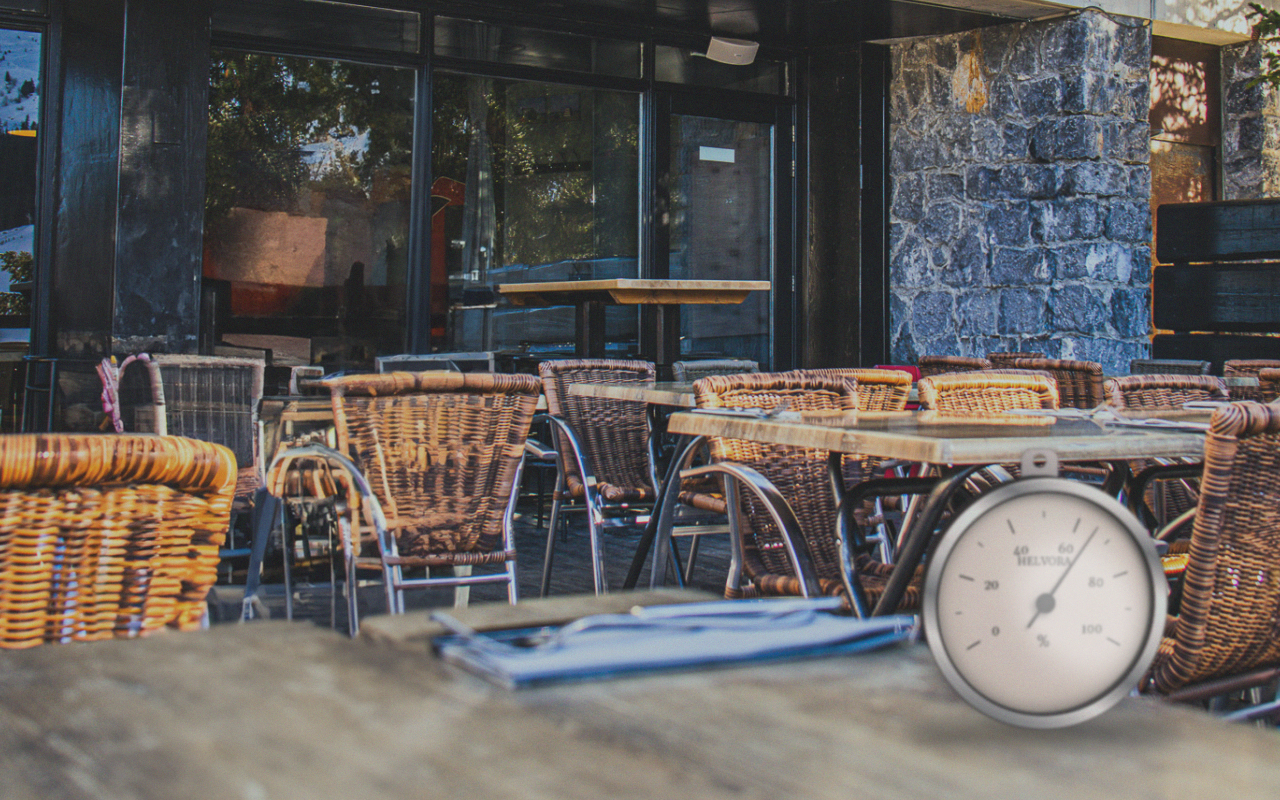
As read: 65; %
